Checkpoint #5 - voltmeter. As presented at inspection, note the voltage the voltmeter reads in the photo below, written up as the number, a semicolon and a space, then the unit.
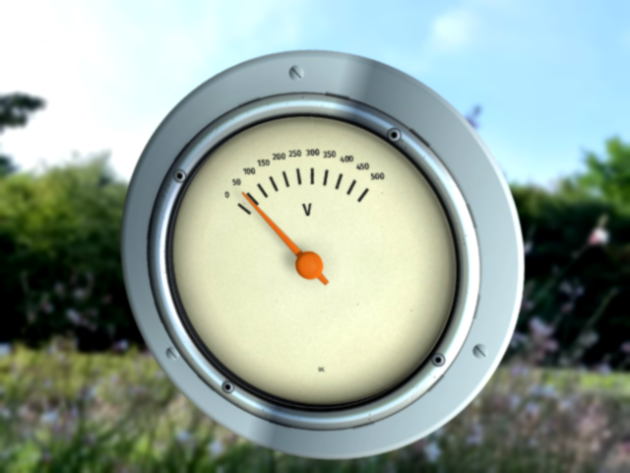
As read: 50; V
